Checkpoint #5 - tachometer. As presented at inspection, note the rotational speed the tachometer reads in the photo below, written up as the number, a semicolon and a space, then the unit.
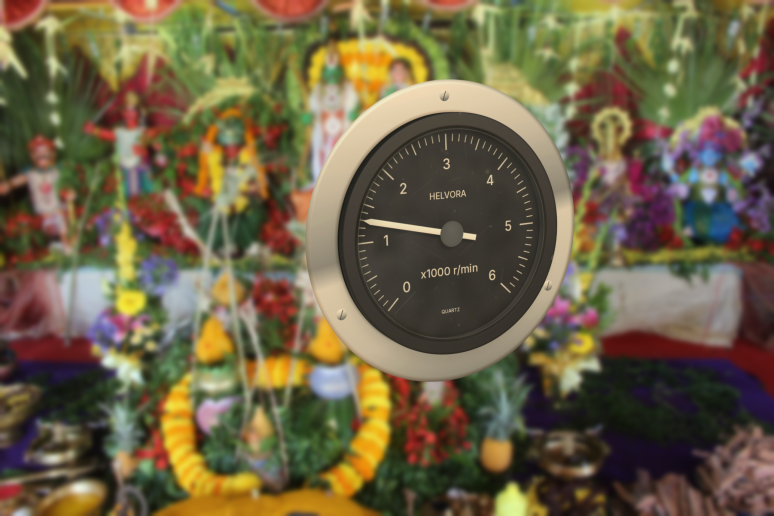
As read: 1300; rpm
